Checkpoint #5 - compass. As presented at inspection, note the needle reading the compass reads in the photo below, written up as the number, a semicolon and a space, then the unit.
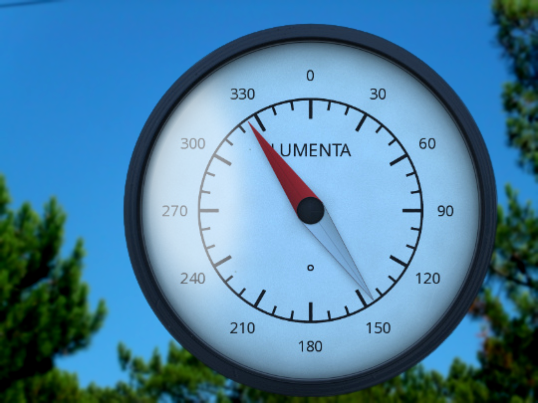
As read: 325; °
